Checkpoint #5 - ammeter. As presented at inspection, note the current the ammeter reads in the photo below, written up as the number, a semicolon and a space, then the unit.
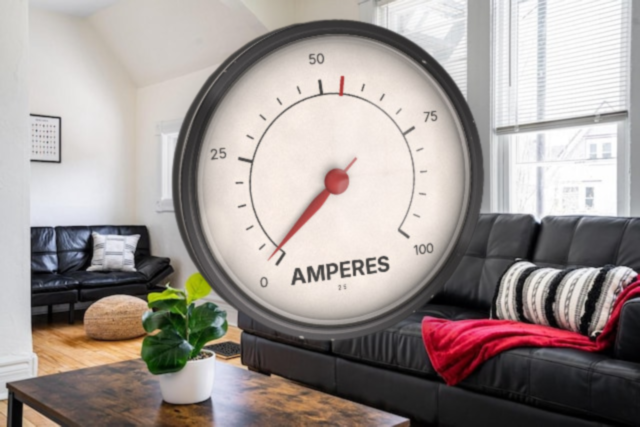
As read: 2.5; A
